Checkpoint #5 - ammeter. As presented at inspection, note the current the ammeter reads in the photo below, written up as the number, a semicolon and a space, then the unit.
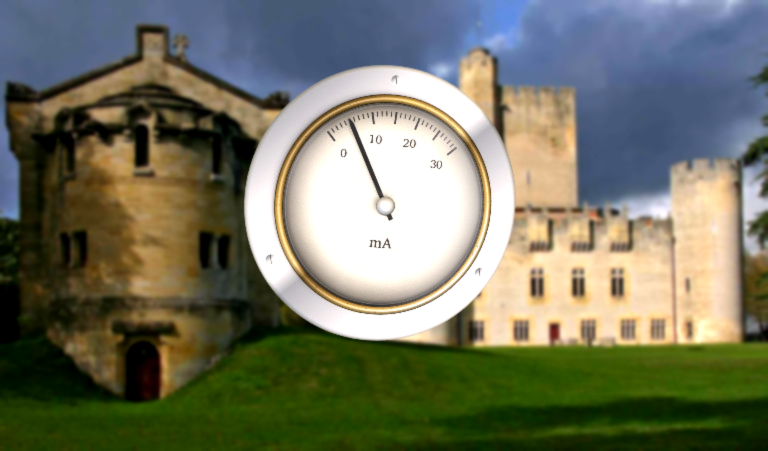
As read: 5; mA
